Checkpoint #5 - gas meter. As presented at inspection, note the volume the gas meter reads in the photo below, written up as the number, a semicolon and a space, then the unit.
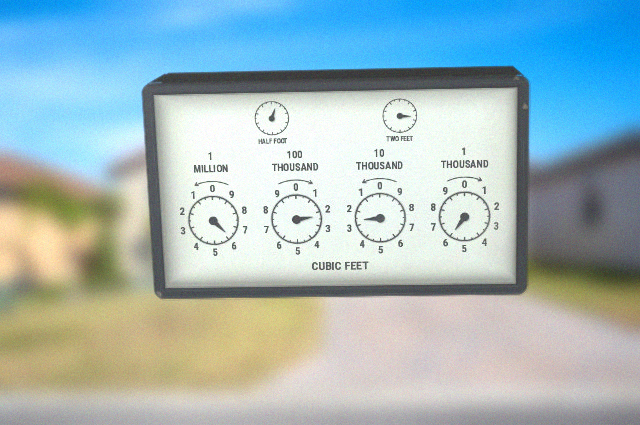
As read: 622600; ft³
